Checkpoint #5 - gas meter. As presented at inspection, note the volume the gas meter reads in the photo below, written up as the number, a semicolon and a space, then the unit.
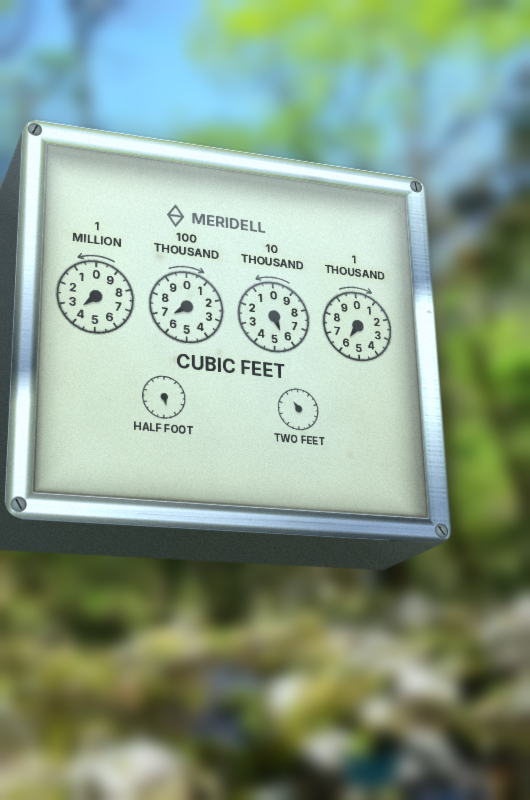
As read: 365600; ft³
